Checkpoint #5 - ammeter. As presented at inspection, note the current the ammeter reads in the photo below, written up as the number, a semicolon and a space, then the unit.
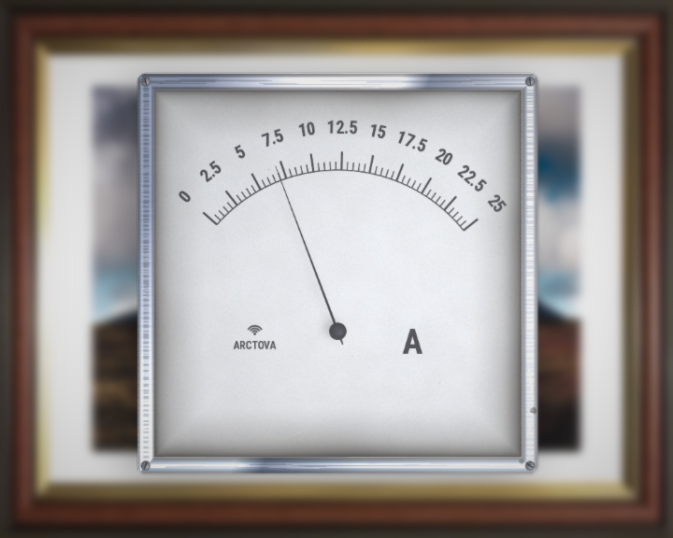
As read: 7; A
